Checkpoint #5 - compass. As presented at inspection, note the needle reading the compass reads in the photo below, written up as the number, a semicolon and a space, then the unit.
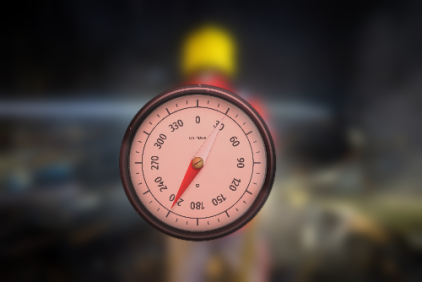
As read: 210; °
